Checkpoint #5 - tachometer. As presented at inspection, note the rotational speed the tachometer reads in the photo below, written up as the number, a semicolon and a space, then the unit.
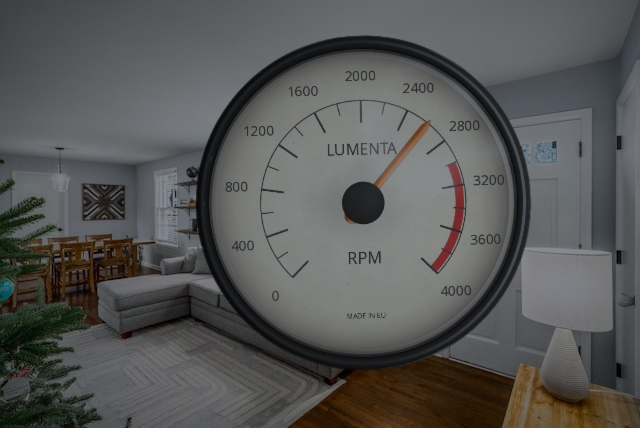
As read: 2600; rpm
